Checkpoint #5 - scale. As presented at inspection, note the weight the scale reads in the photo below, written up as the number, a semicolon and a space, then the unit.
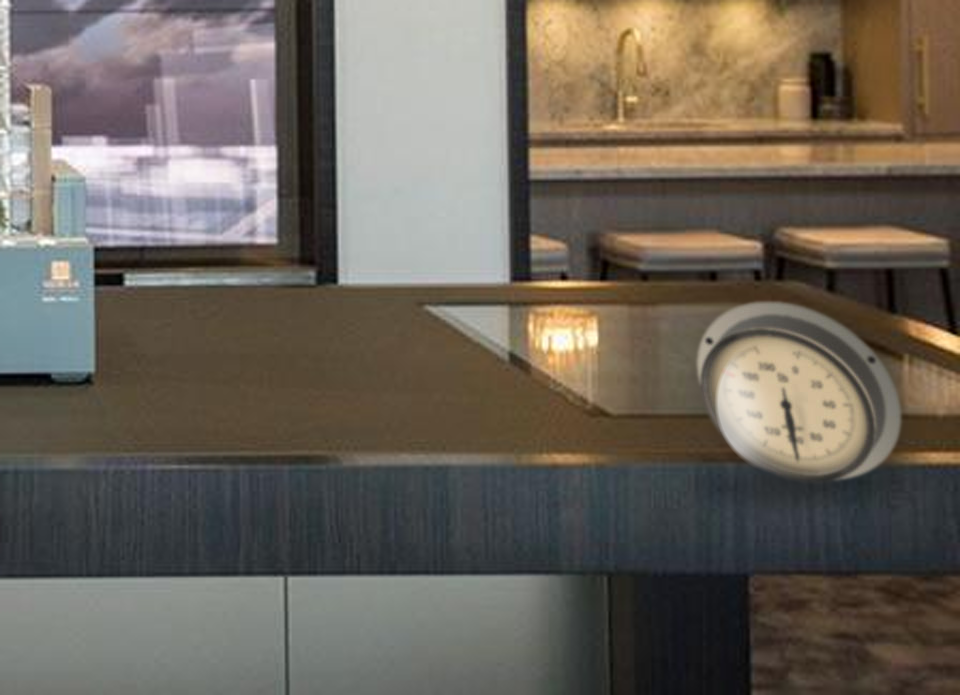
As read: 100; lb
